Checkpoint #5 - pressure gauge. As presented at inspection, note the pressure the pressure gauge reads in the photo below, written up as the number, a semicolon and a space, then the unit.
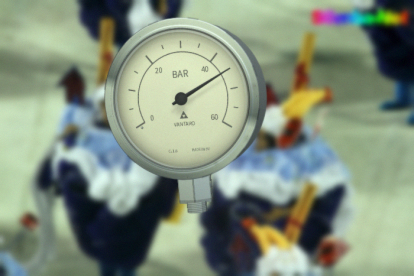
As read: 45; bar
